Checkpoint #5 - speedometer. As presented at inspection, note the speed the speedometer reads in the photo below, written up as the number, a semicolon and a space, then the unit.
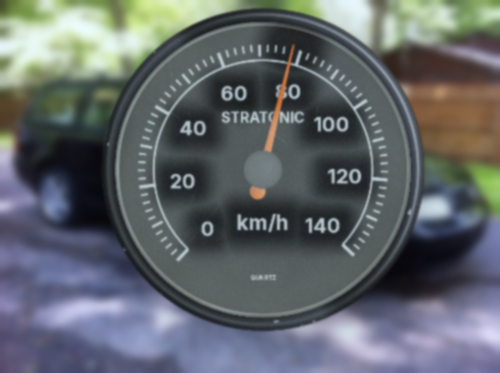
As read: 78; km/h
